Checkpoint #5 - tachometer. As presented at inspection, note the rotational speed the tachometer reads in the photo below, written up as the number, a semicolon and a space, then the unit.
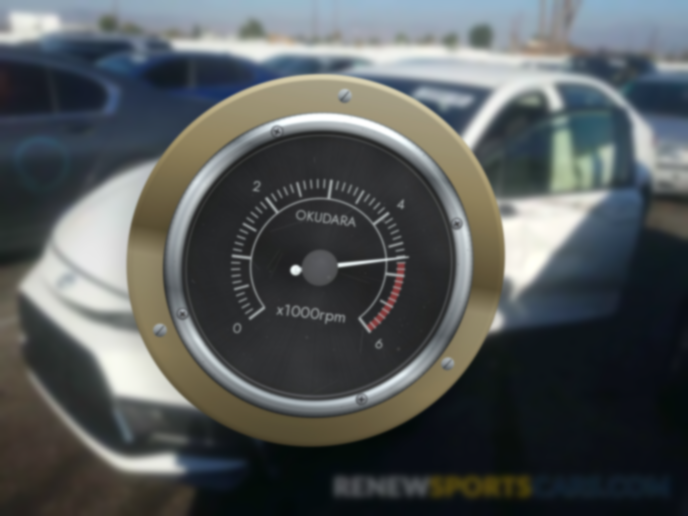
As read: 4700; rpm
